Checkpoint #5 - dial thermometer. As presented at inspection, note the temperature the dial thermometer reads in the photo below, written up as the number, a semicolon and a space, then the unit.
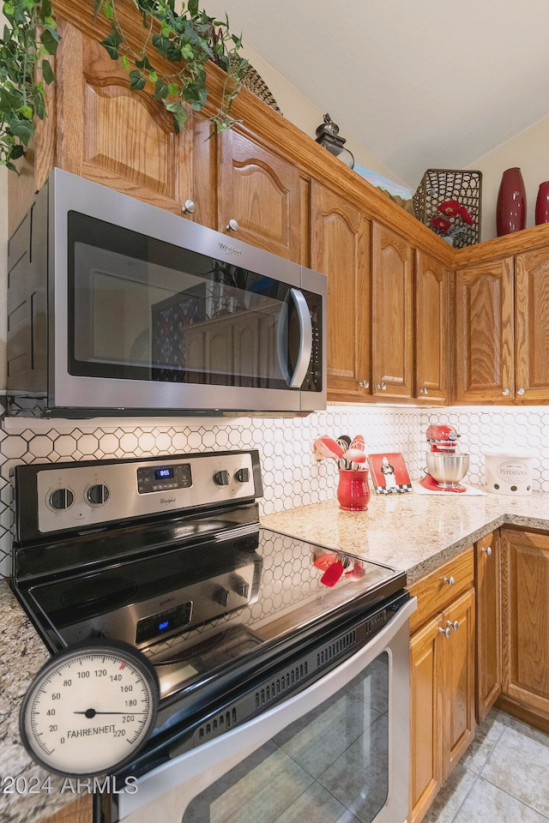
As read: 190; °F
